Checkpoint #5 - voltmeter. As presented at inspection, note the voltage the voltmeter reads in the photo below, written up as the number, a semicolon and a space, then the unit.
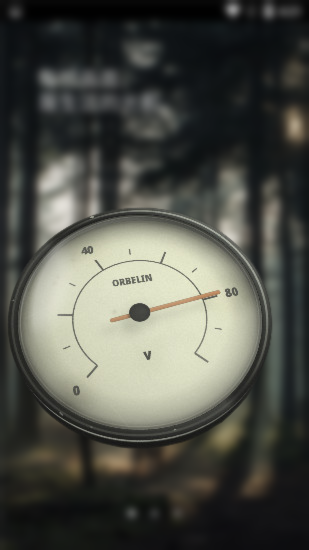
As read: 80; V
